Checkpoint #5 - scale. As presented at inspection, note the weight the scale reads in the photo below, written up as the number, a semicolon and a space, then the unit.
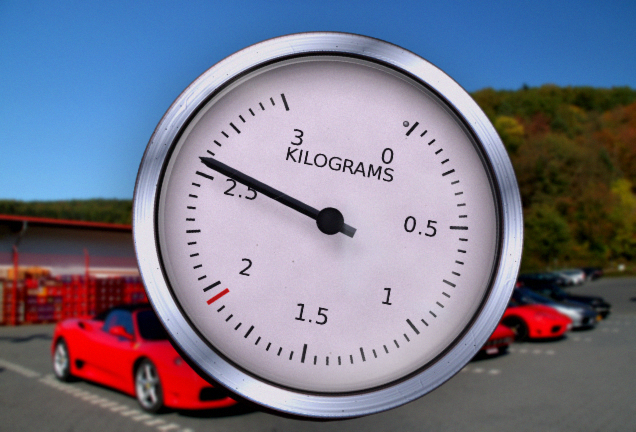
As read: 2.55; kg
